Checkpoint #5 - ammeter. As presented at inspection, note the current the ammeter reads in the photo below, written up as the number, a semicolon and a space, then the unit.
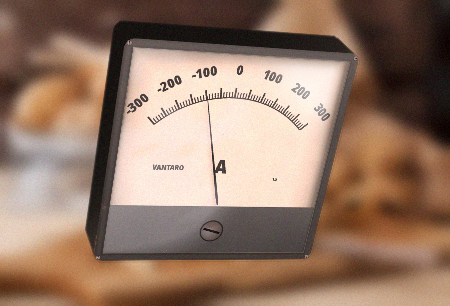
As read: -100; A
